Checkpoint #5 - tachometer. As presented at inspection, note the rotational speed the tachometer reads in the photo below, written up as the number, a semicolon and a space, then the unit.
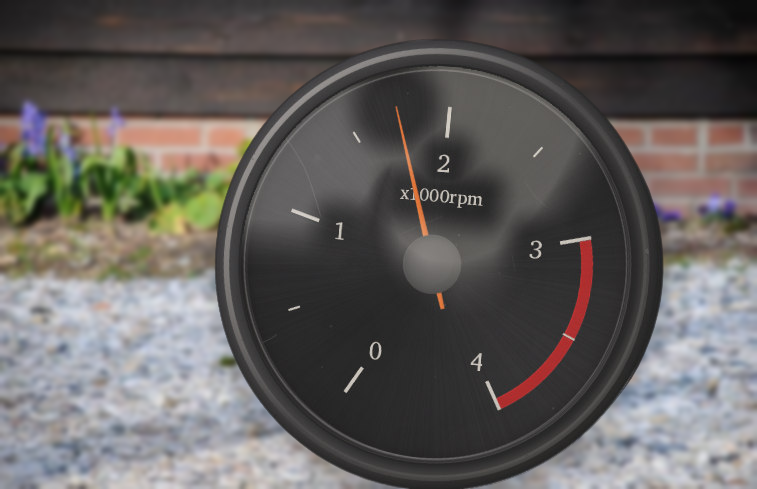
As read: 1750; rpm
